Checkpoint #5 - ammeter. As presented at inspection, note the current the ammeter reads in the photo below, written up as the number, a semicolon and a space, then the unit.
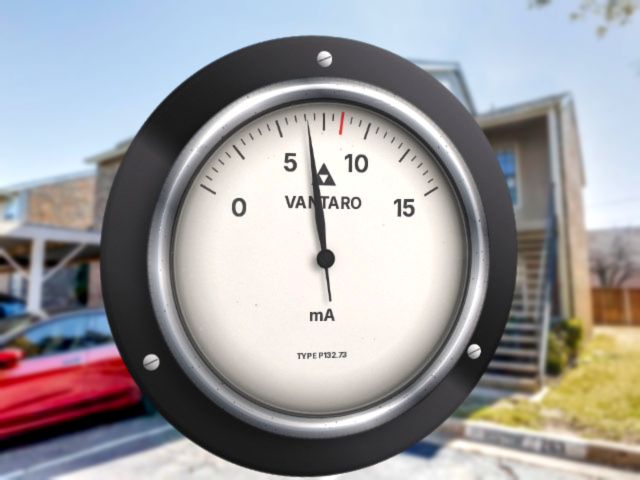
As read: 6.5; mA
